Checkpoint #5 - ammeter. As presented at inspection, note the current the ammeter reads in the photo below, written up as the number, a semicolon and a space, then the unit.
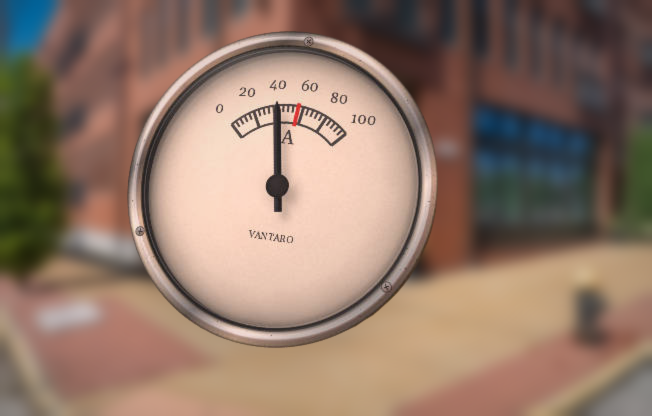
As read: 40; A
